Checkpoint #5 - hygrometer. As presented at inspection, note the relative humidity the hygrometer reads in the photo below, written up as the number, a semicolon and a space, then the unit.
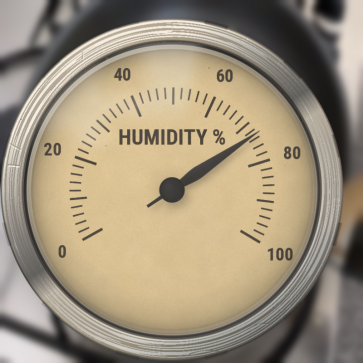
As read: 73; %
